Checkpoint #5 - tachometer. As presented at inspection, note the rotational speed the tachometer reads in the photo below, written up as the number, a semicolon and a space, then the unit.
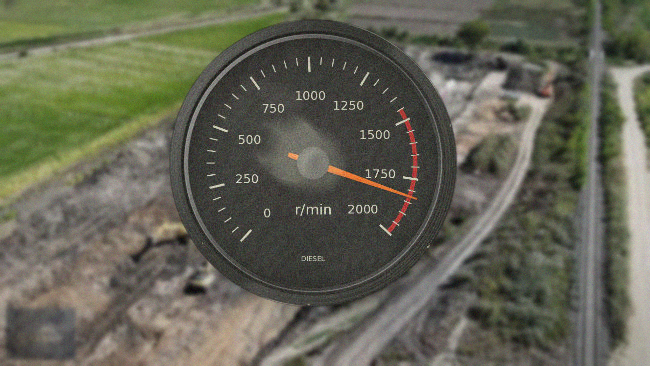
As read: 1825; rpm
